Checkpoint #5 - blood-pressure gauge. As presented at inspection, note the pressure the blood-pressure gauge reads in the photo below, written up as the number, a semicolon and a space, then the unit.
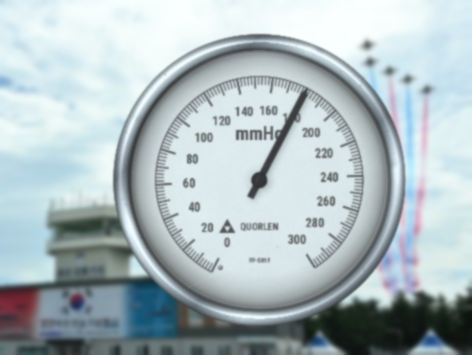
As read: 180; mmHg
